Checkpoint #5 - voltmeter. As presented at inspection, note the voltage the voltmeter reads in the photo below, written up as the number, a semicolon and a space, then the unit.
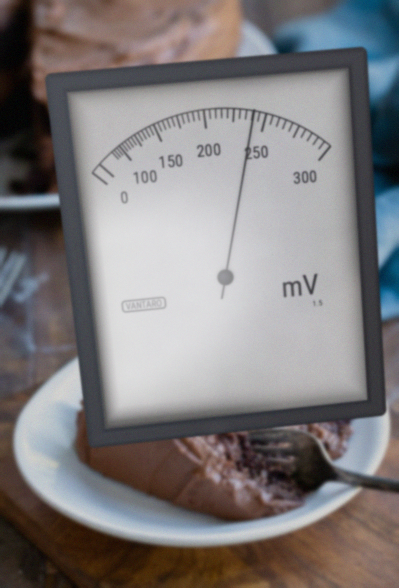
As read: 240; mV
